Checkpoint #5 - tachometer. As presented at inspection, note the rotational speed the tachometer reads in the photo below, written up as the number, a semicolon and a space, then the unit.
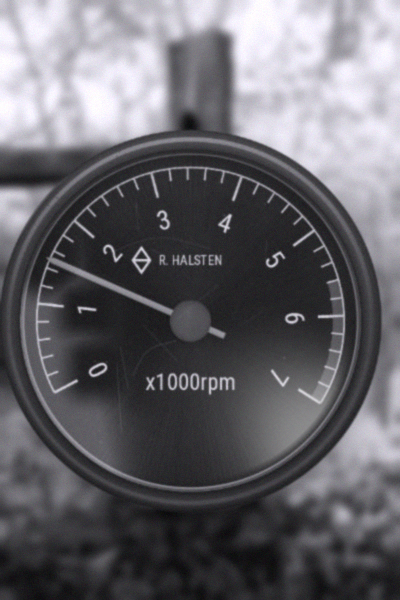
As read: 1500; rpm
